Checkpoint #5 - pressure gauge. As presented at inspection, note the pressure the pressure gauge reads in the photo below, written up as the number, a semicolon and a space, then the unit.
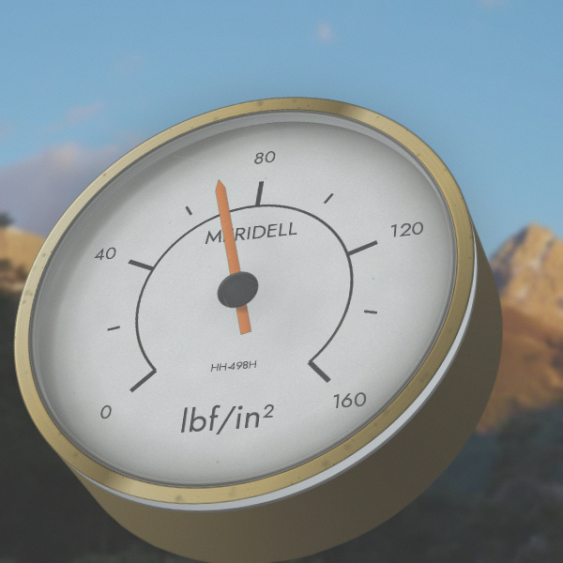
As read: 70; psi
